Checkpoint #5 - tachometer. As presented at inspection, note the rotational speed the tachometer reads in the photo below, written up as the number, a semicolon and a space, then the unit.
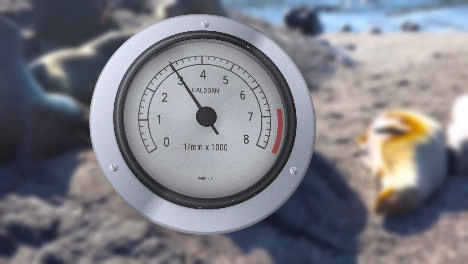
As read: 3000; rpm
